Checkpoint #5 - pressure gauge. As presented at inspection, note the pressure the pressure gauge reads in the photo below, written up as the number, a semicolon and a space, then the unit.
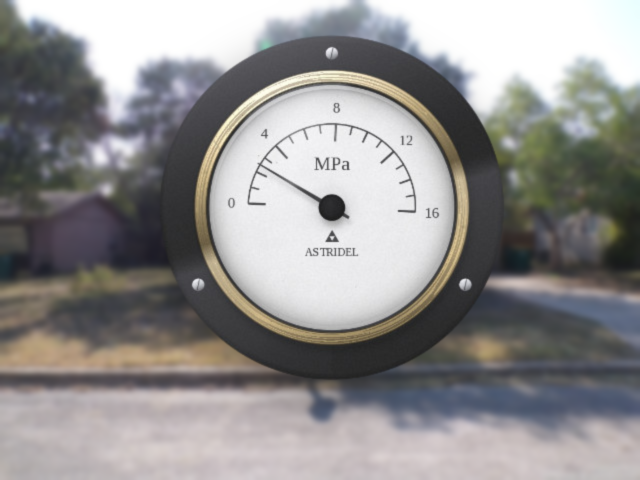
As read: 2.5; MPa
